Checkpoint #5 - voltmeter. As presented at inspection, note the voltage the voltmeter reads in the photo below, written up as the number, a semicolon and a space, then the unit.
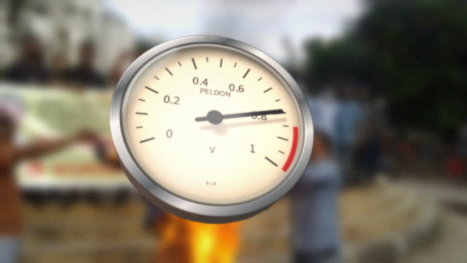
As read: 0.8; V
